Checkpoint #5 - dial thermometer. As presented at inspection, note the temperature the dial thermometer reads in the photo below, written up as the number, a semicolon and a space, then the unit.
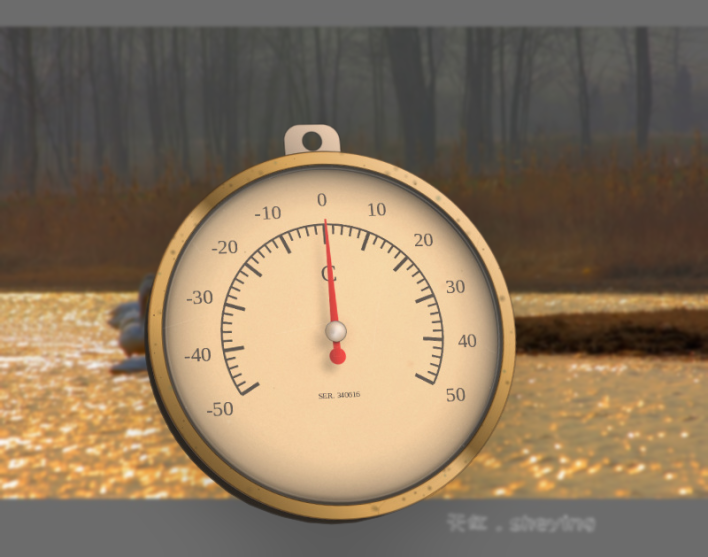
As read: 0; °C
